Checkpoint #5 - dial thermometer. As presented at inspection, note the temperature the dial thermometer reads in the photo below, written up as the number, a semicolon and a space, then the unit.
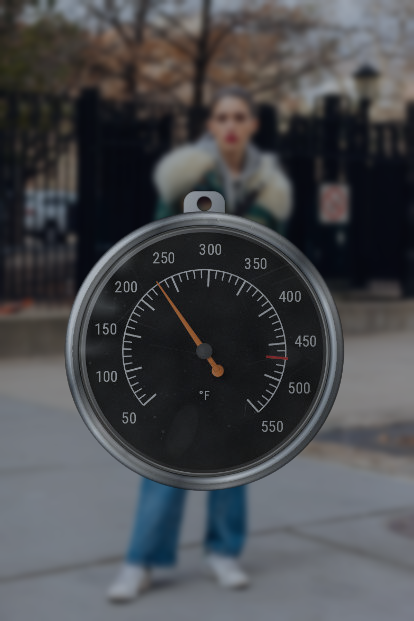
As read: 230; °F
